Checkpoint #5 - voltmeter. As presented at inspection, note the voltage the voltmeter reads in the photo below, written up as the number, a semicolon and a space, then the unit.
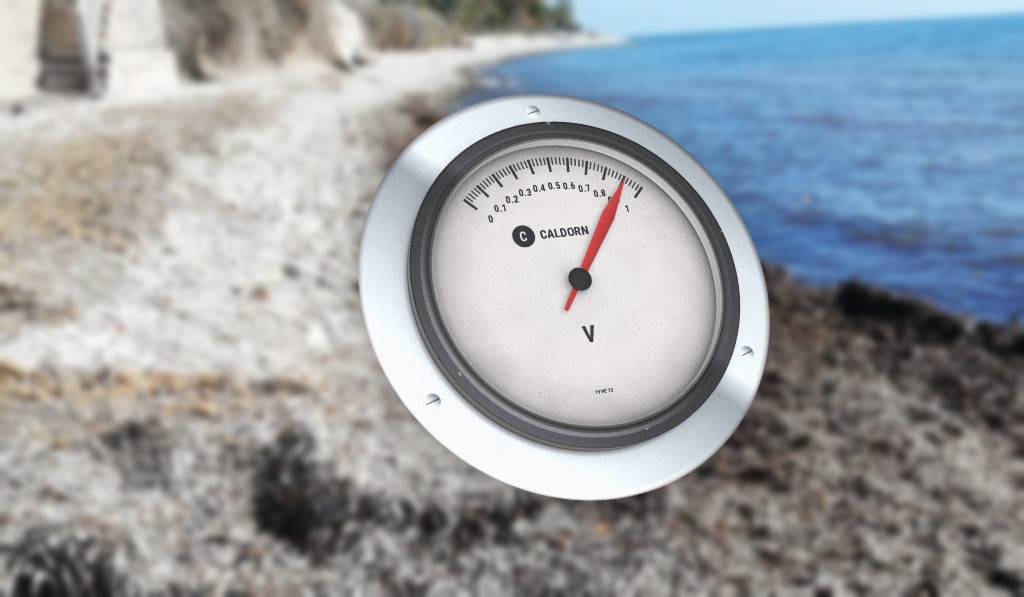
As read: 0.9; V
